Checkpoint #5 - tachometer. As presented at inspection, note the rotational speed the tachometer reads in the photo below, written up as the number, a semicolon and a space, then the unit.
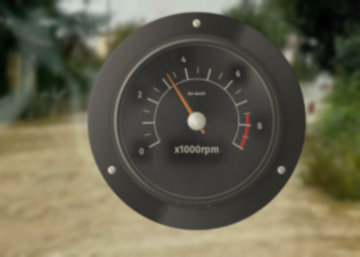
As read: 3250; rpm
